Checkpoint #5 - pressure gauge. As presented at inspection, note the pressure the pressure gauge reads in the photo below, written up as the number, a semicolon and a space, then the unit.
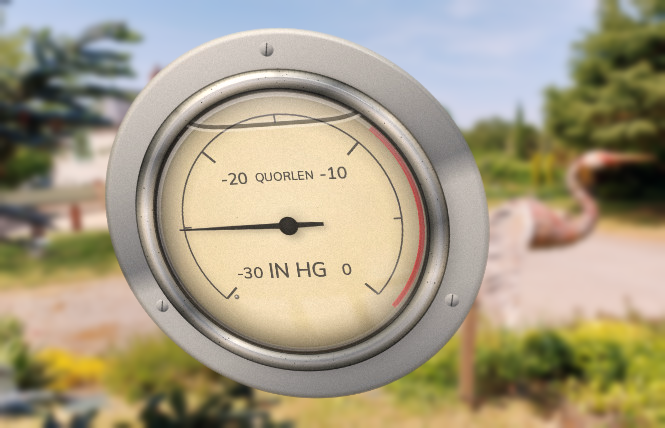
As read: -25; inHg
